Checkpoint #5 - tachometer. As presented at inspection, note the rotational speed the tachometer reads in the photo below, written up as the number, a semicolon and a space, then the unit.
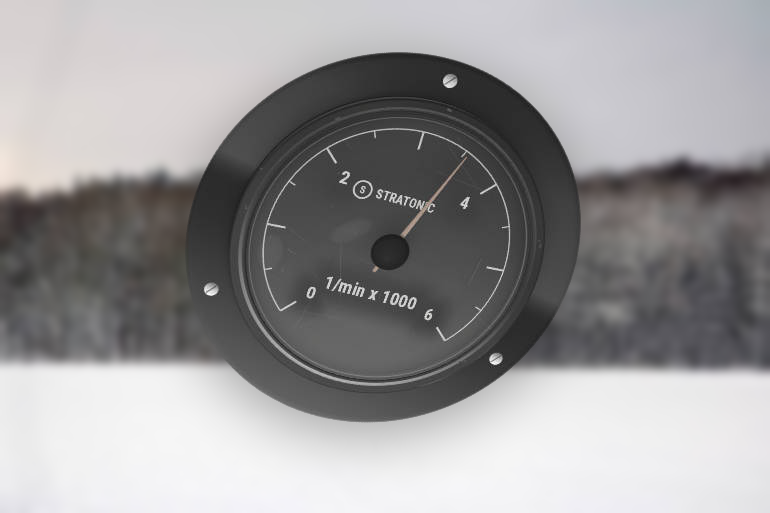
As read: 3500; rpm
